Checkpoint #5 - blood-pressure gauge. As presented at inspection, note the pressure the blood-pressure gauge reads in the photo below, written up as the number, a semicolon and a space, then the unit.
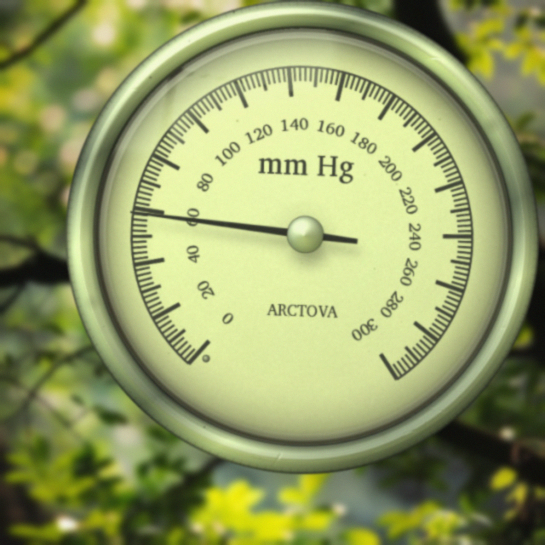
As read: 58; mmHg
